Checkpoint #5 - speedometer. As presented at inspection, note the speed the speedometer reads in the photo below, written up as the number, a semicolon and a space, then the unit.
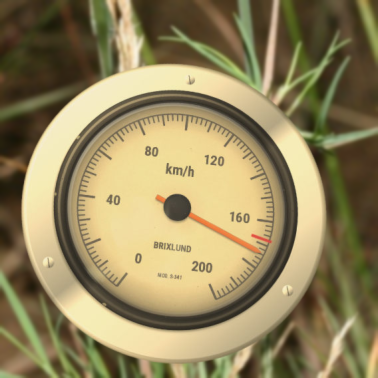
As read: 174; km/h
